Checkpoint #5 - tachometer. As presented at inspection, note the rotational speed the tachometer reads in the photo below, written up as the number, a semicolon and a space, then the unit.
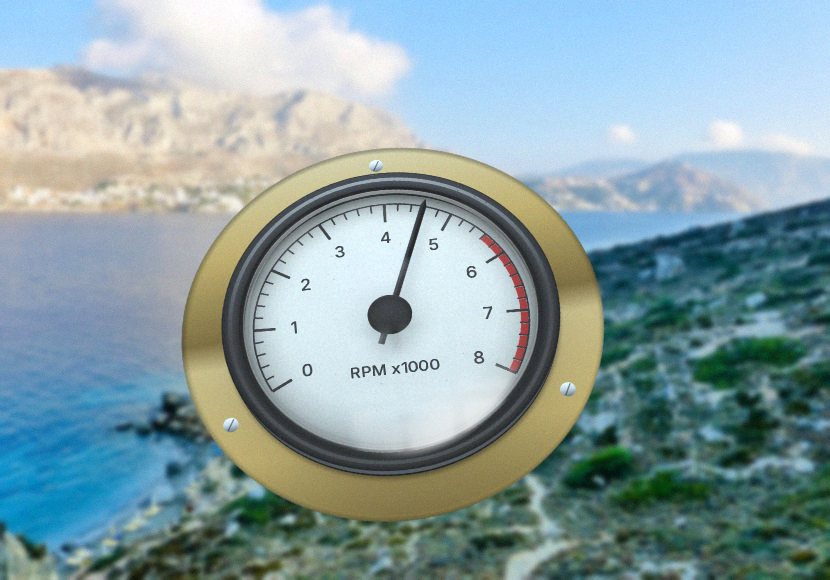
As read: 4600; rpm
